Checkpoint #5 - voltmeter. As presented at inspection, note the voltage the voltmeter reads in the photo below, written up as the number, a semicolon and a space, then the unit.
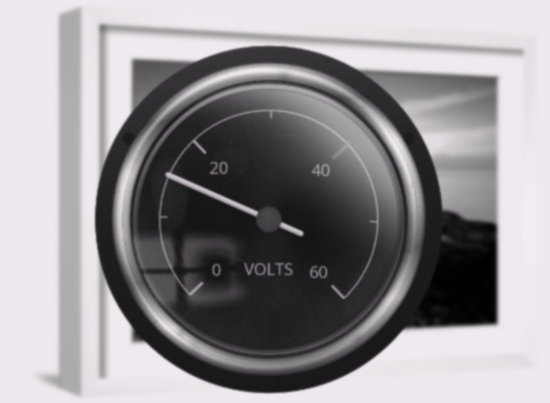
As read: 15; V
